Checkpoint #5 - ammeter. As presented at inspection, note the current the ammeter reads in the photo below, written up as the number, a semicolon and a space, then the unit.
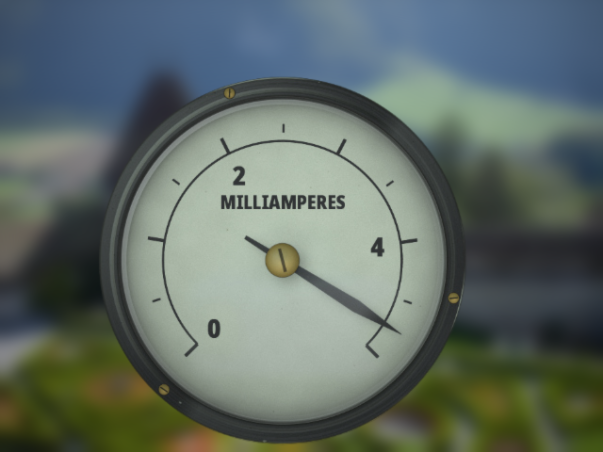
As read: 4.75; mA
